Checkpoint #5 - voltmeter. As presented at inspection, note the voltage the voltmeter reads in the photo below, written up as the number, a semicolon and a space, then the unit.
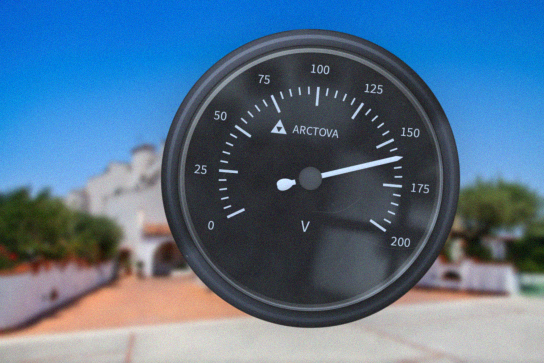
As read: 160; V
